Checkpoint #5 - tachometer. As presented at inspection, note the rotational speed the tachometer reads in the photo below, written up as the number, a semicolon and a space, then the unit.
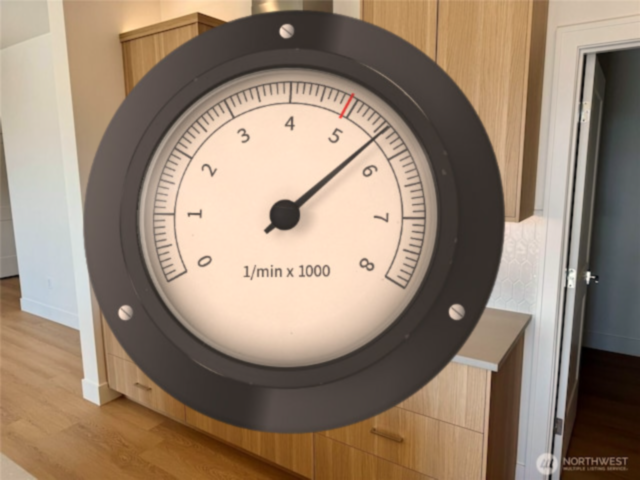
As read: 5600; rpm
